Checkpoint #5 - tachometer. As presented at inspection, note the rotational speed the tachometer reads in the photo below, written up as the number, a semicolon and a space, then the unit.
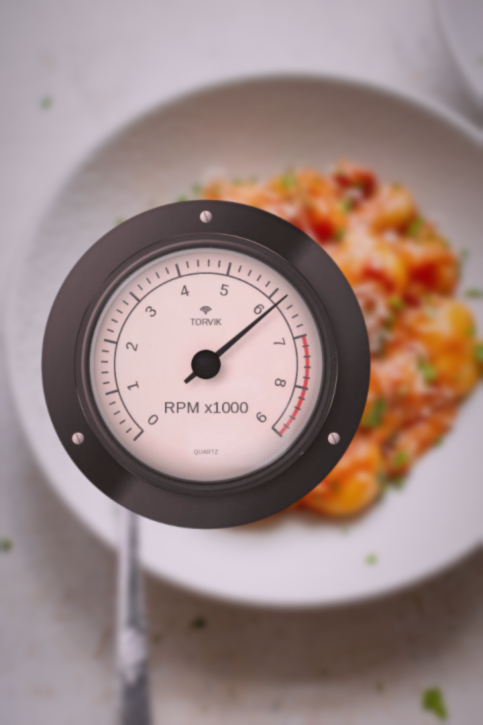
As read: 6200; rpm
